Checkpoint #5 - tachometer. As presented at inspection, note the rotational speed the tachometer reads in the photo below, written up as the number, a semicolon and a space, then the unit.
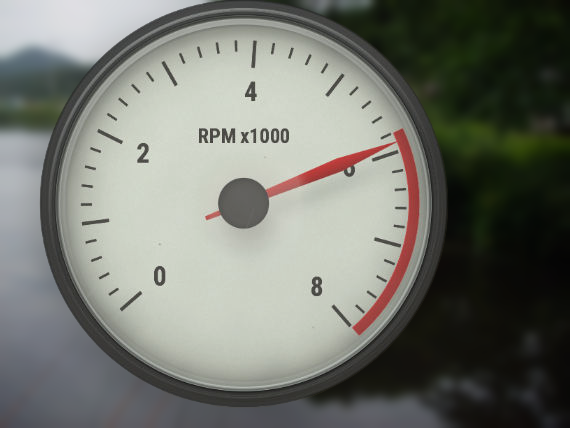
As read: 5900; rpm
